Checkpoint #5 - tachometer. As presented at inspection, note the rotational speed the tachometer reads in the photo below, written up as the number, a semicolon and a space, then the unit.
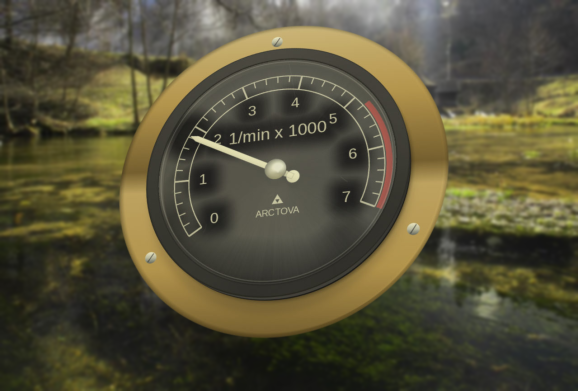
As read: 1800; rpm
